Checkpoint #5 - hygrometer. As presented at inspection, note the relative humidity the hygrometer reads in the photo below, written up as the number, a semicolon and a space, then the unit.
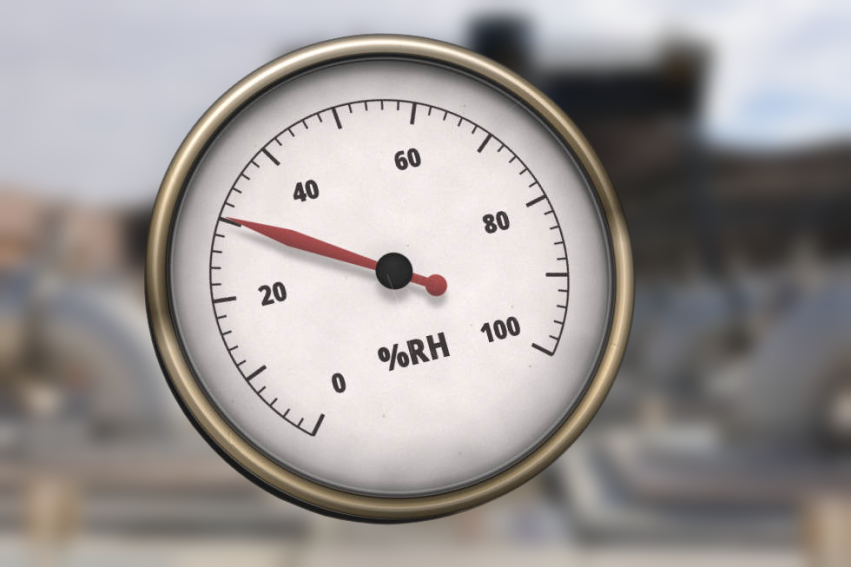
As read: 30; %
